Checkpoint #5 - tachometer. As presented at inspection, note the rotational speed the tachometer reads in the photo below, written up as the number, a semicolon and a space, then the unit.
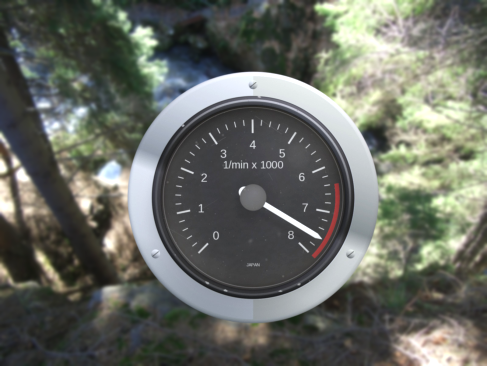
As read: 7600; rpm
